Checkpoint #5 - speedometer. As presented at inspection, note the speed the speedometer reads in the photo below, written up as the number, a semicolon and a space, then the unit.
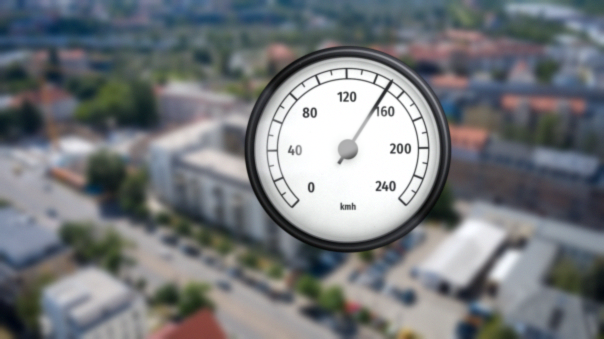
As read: 150; km/h
